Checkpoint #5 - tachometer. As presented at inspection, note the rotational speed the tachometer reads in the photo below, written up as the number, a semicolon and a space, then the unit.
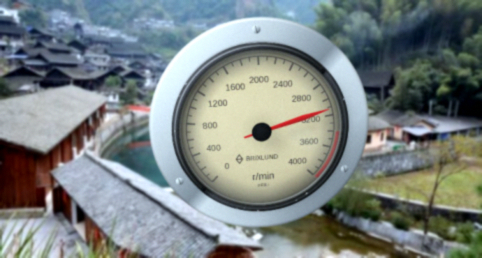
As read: 3100; rpm
